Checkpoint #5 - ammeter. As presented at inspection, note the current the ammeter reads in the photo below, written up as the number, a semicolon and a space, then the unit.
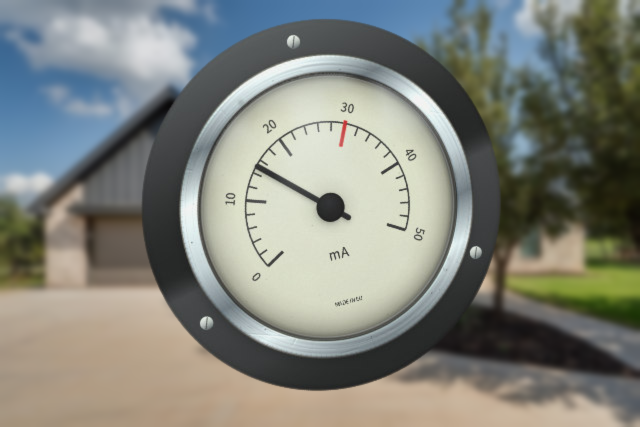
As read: 15; mA
